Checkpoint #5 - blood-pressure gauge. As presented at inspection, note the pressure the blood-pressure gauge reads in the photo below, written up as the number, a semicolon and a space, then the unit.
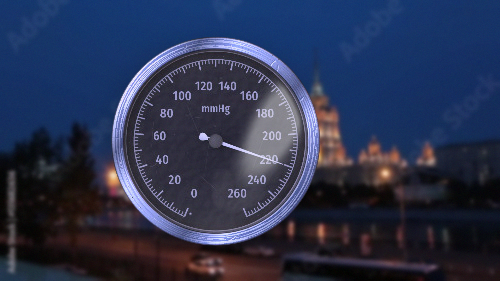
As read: 220; mmHg
